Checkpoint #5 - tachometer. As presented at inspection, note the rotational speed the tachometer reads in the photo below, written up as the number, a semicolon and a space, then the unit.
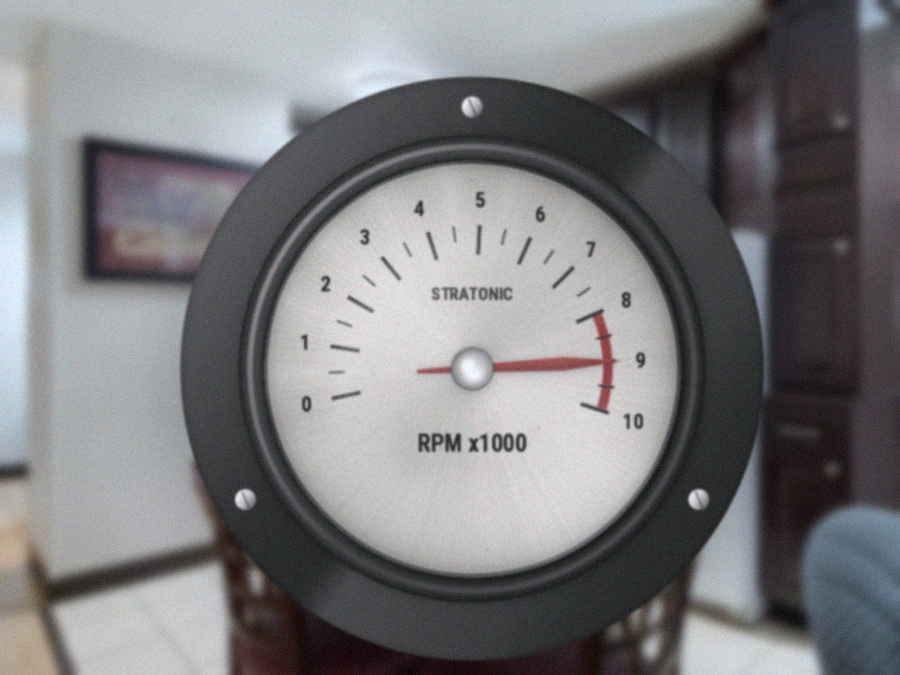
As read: 9000; rpm
